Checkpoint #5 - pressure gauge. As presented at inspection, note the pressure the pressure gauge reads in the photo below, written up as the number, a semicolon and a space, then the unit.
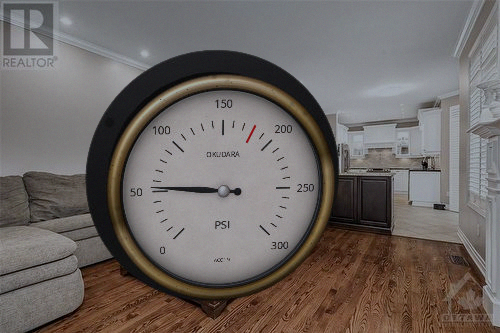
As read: 55; psi
